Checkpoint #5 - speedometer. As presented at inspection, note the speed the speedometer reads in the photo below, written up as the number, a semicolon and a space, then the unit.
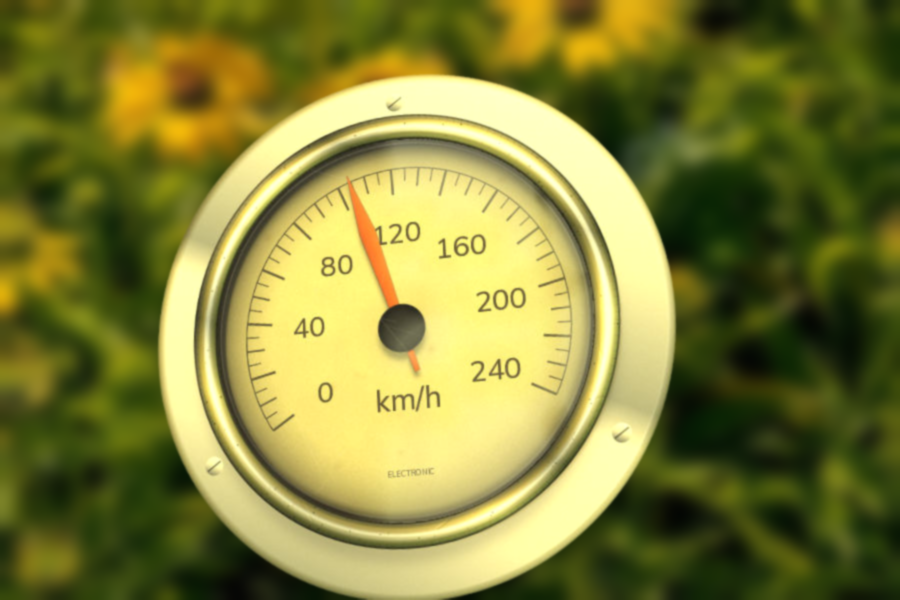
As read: 105; km/h
